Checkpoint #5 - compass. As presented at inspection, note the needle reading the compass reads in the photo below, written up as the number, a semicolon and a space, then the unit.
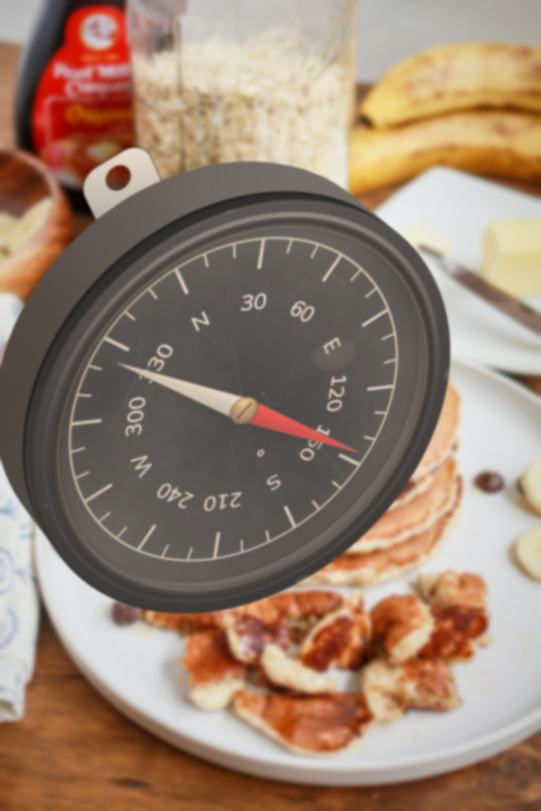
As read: 145; °
